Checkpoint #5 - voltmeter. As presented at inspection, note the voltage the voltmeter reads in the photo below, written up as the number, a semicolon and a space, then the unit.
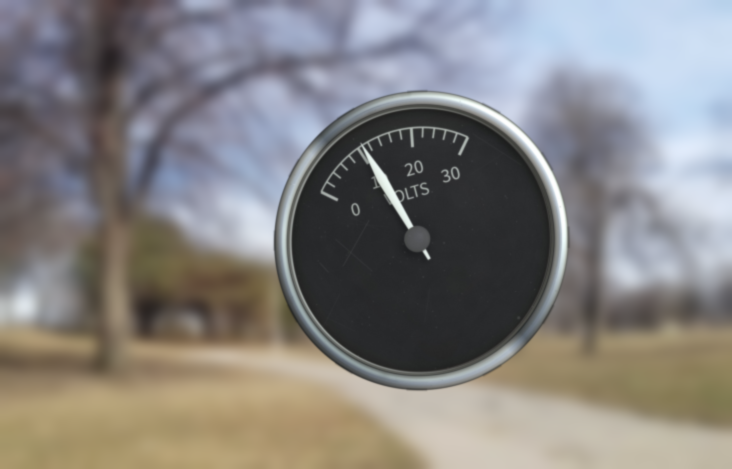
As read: 11; V
